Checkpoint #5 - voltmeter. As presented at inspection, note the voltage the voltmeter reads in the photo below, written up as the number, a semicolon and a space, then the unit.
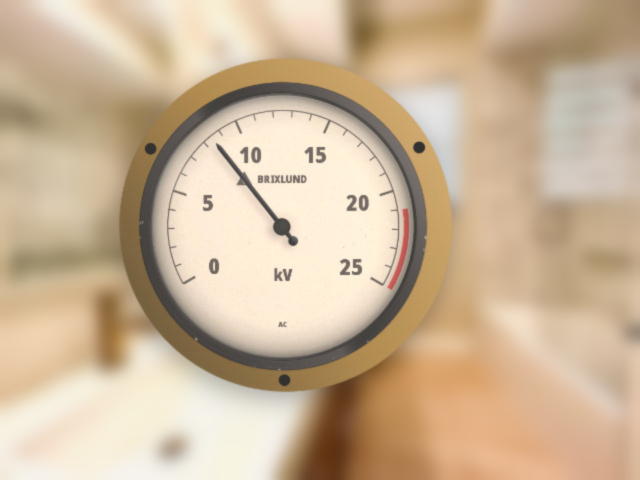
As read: 8.5; kV
